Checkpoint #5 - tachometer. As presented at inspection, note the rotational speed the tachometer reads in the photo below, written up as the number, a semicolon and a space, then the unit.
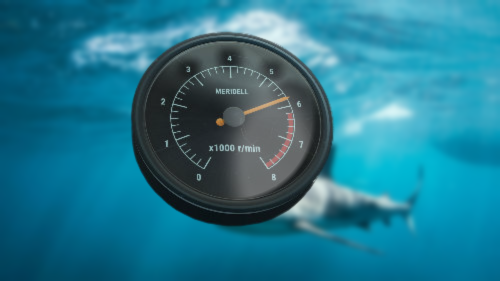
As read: 5800; rpm
